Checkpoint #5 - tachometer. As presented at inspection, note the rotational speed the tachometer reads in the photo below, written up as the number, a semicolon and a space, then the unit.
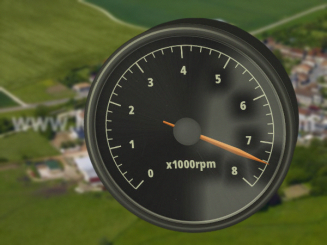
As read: 7400; rpm
